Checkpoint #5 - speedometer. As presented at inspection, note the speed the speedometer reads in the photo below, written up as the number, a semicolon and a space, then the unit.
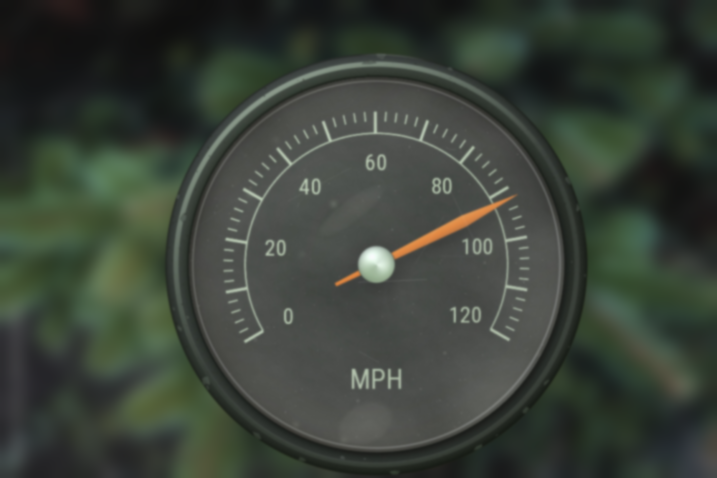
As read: 92; mph
